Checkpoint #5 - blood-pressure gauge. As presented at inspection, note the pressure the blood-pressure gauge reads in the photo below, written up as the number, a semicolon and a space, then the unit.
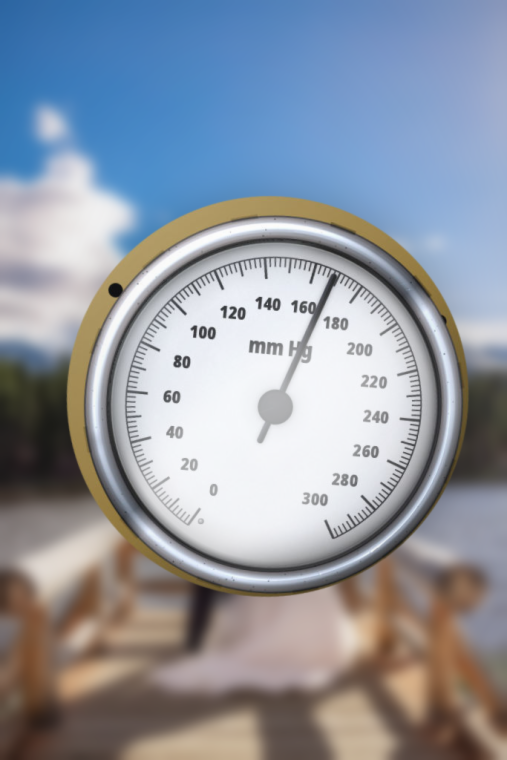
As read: 168; mmHg
